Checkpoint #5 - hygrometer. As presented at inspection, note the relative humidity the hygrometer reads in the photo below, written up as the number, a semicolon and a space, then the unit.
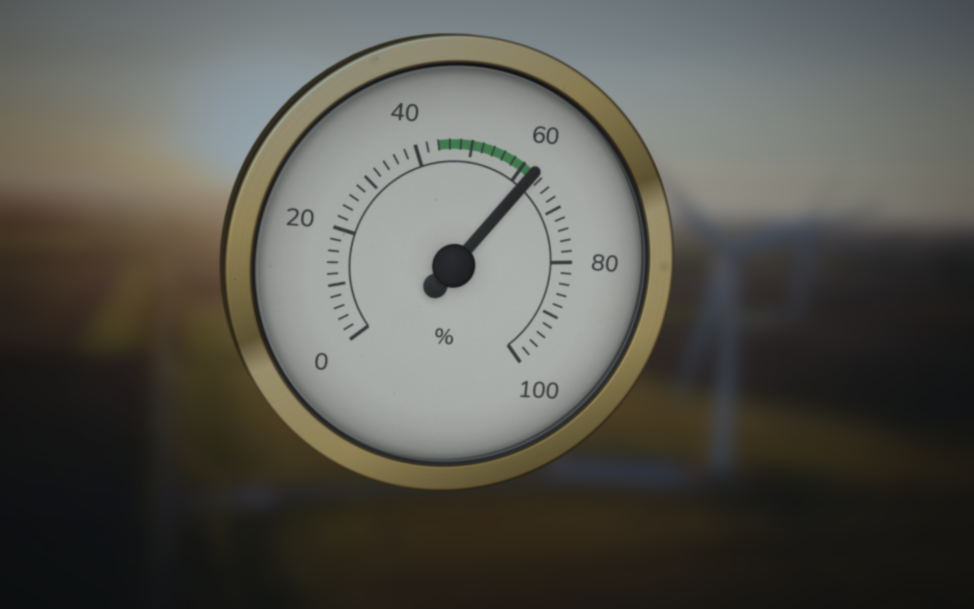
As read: 62; %
